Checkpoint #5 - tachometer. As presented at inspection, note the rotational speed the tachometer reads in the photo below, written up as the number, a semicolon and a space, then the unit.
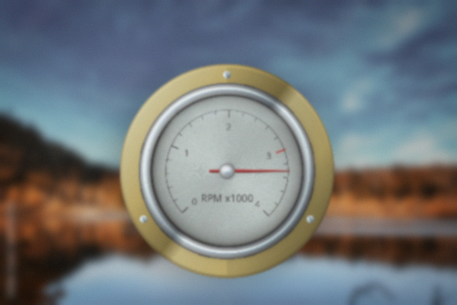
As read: 3300; rpm
